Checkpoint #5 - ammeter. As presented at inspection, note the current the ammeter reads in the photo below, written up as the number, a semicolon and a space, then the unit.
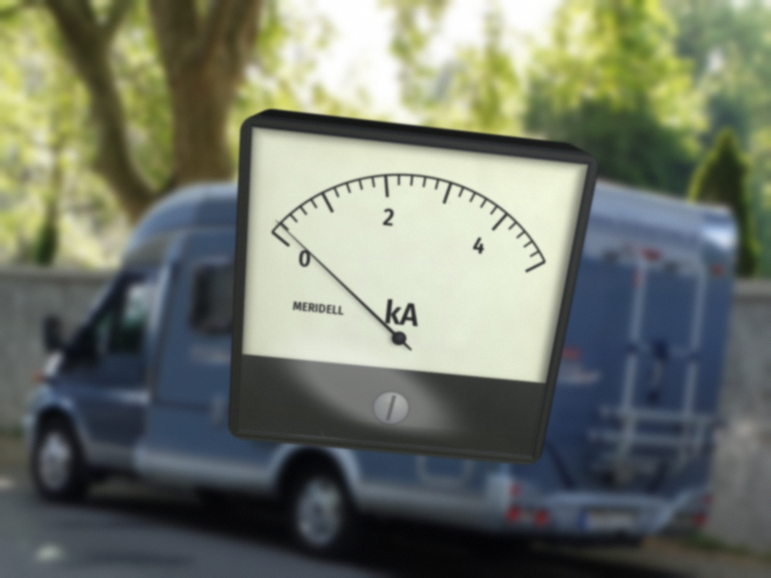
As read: 0.2; kA
